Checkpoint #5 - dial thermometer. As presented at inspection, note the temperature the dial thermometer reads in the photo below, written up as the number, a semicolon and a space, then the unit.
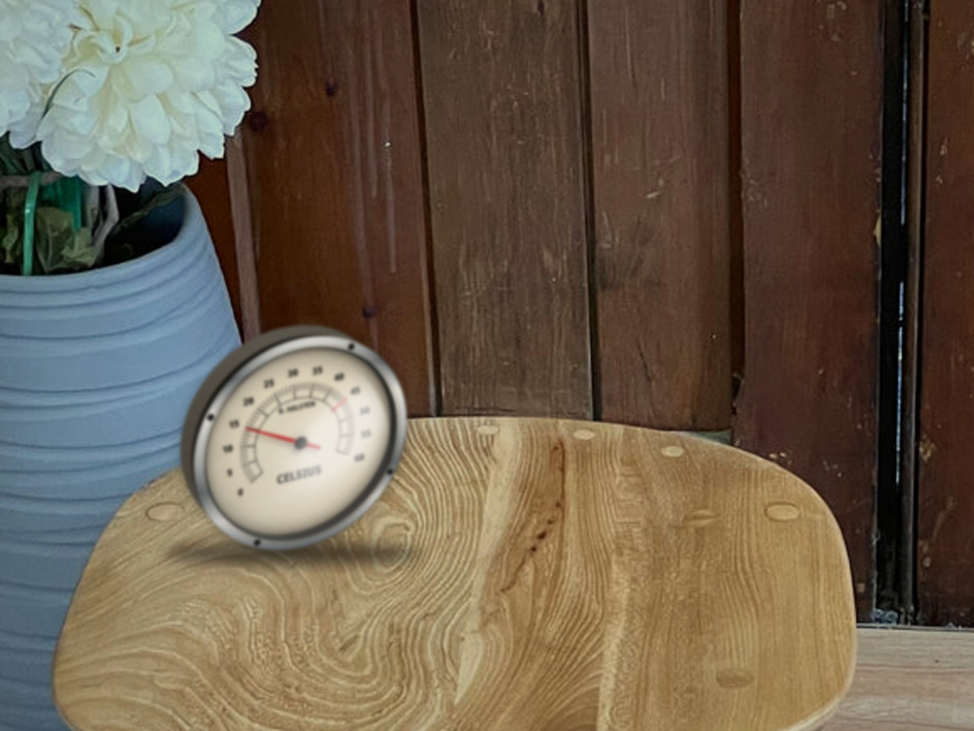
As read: 15; °C
